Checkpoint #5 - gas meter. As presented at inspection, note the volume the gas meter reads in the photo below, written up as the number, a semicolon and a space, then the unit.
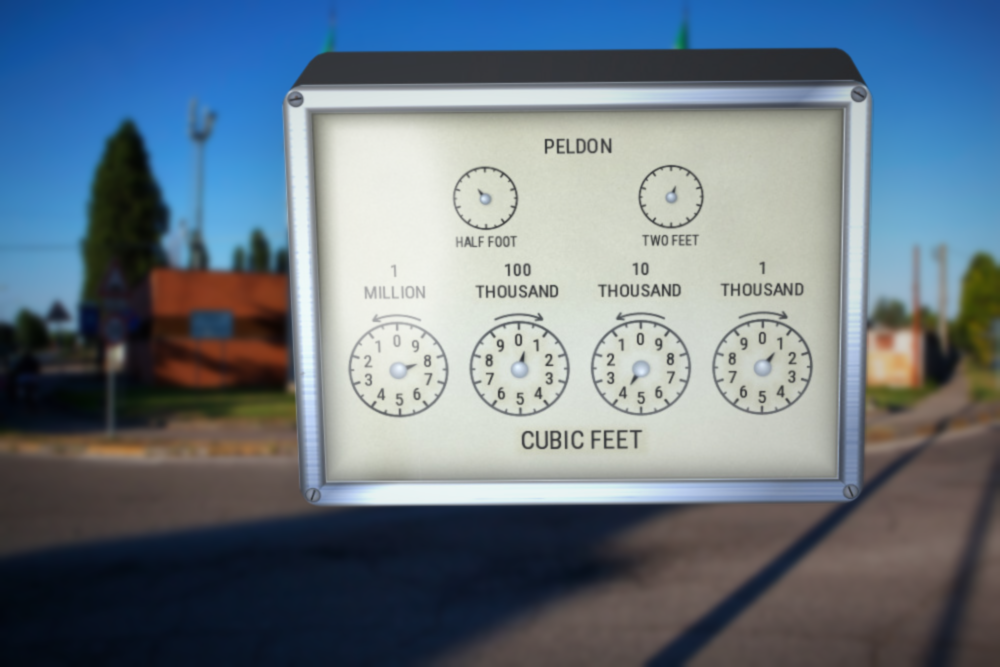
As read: 804100; ft³
